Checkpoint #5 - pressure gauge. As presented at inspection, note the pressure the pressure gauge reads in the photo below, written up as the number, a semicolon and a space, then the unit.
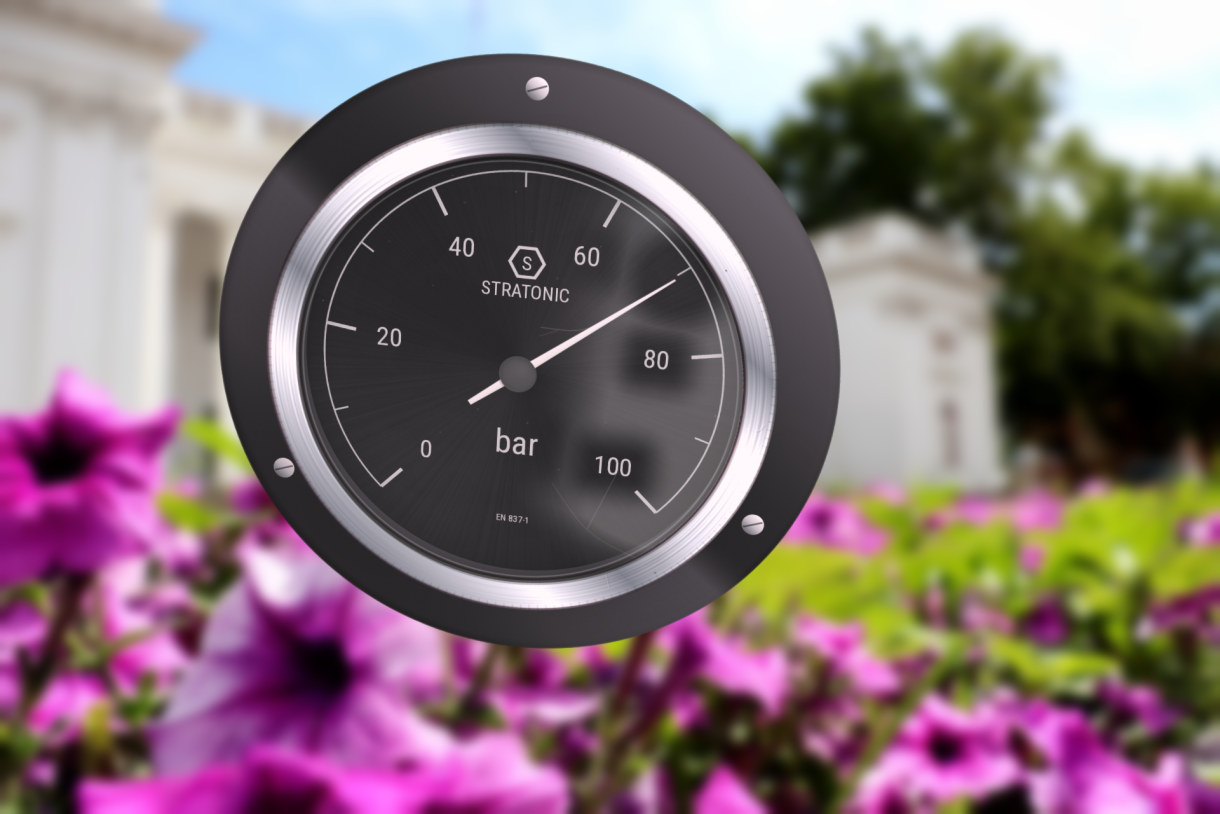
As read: 70; bar
